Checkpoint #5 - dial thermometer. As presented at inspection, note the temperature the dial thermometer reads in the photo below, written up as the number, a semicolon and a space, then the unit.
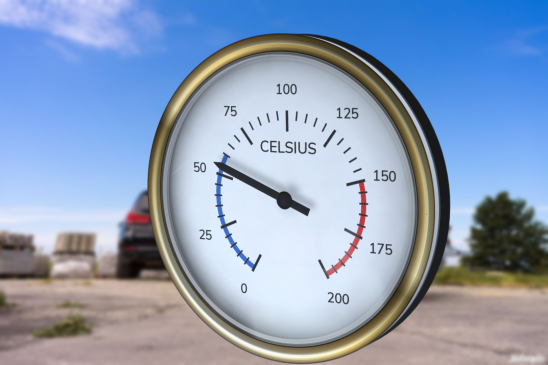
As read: 55; °C
